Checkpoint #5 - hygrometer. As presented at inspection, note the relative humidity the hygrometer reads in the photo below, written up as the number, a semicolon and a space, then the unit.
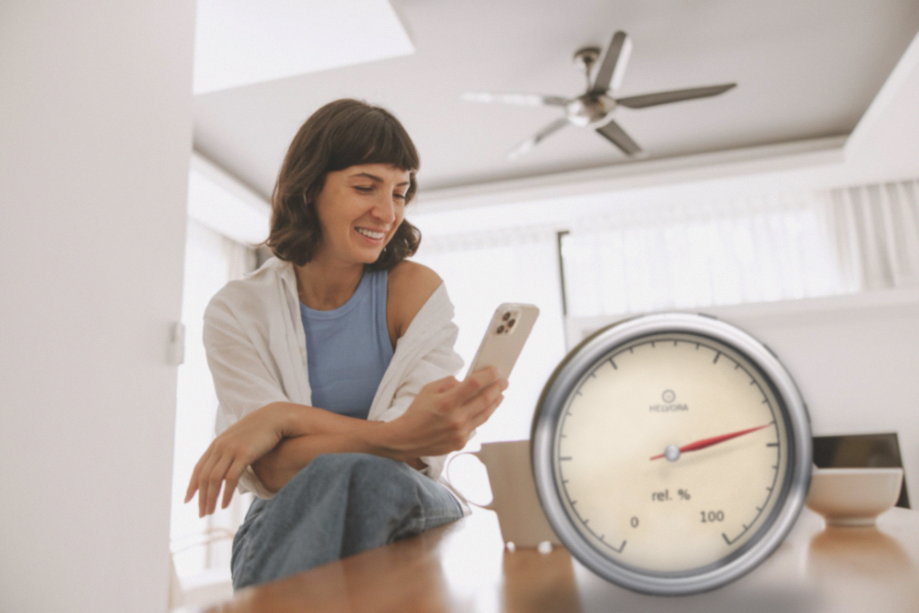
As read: 76; %
